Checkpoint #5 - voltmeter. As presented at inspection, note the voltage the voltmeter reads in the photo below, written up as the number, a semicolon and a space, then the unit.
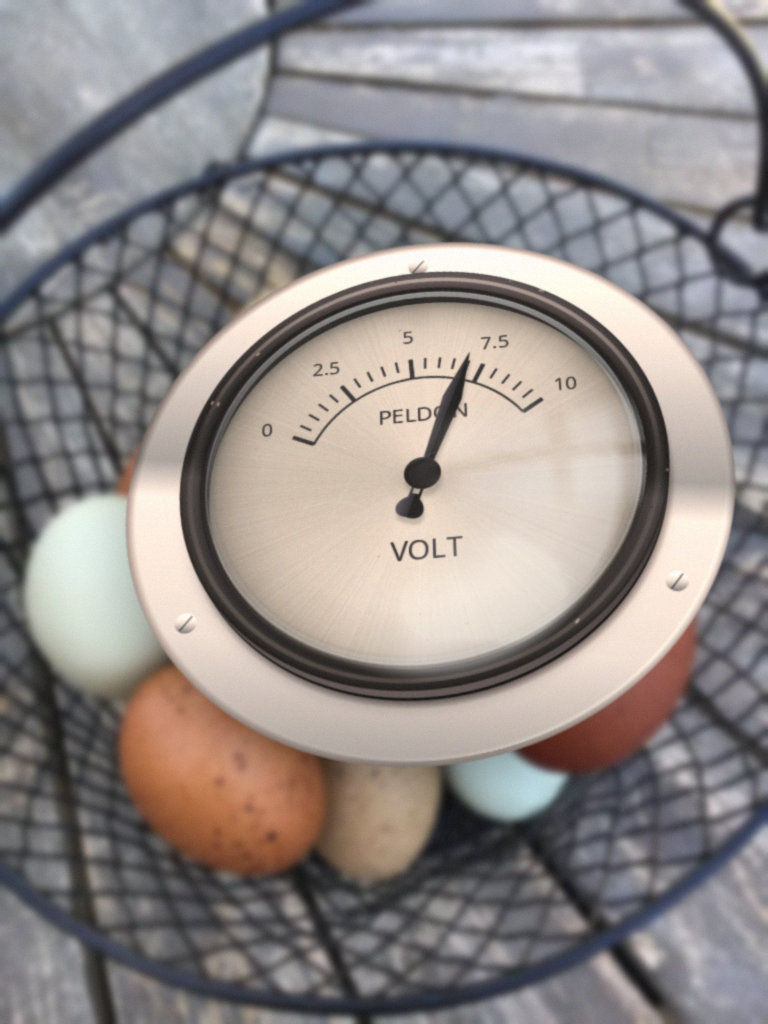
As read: 7; V
